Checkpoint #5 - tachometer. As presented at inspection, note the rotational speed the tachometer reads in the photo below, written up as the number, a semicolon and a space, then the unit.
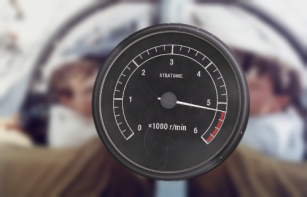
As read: 5200; rpm
